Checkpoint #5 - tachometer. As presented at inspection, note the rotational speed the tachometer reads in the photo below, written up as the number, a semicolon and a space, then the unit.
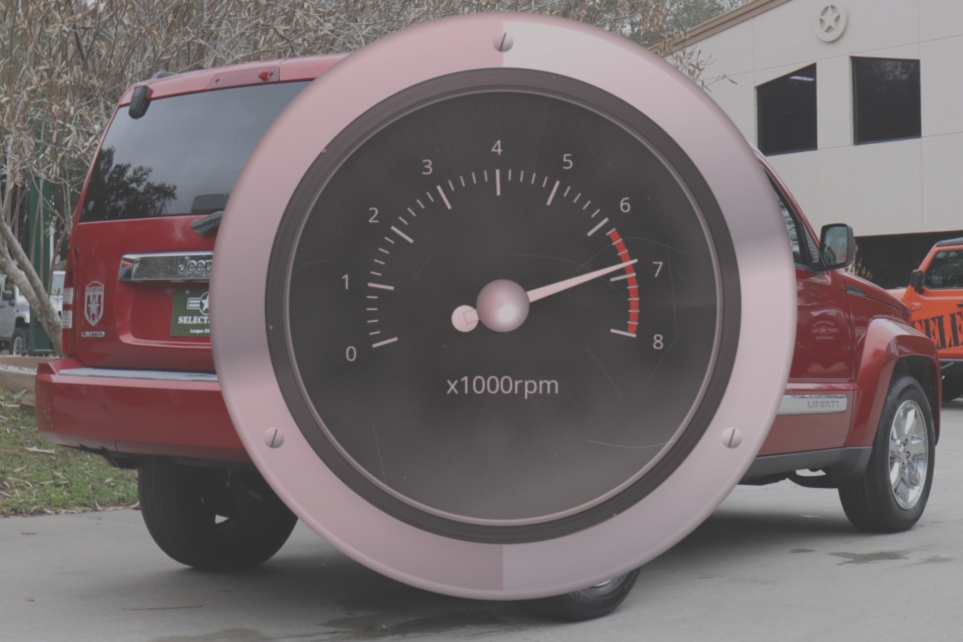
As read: 6800; rpm
